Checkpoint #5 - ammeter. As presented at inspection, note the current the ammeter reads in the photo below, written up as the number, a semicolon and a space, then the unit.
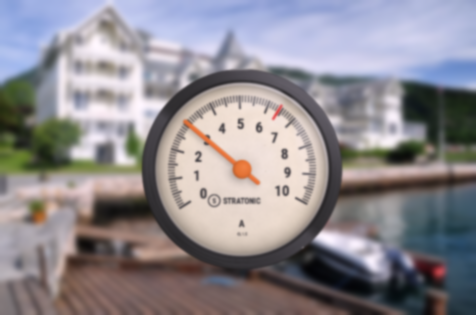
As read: 3; A
